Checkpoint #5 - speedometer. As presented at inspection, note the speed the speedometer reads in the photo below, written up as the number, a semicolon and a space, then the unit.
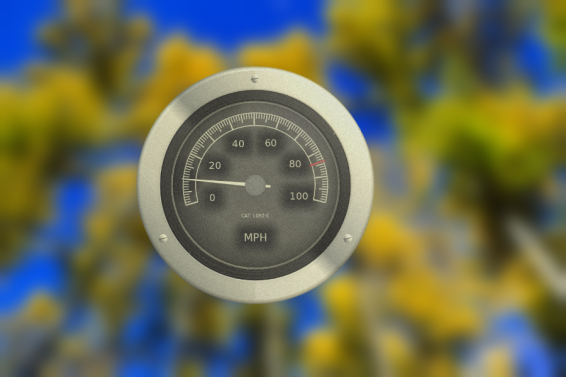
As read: 10; mph
